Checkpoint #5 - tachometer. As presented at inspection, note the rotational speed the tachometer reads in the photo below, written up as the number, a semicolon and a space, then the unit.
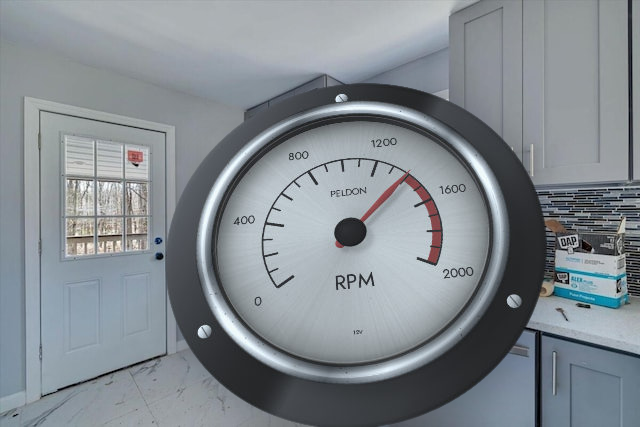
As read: 1400; rpm
